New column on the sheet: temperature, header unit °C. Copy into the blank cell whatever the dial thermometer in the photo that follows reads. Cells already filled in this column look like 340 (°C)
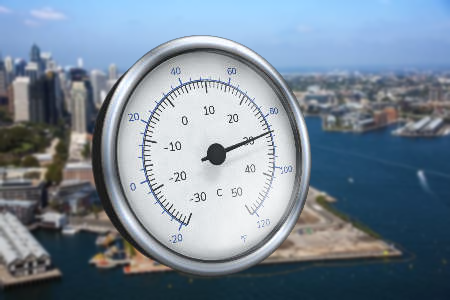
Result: 30 (°C)
